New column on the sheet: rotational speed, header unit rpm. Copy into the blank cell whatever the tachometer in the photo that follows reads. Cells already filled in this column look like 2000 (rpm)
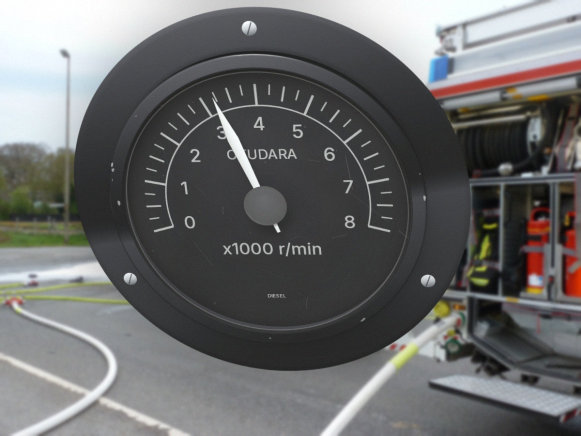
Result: 3250 (rpm)
